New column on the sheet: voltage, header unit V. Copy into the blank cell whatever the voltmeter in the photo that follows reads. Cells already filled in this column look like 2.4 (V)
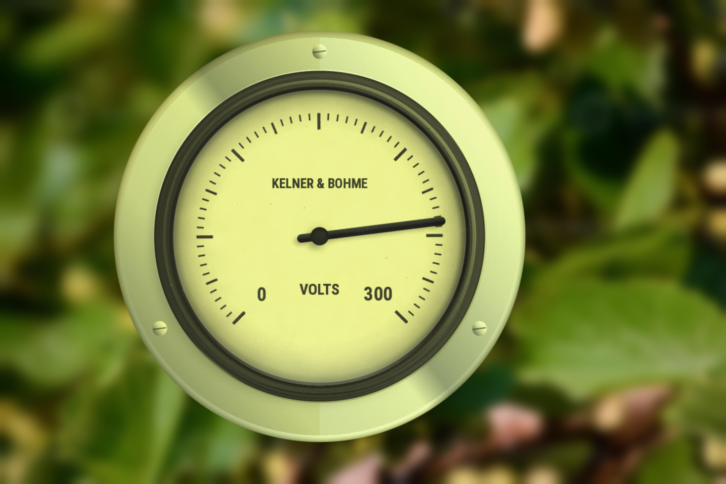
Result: 242.5 (V)
